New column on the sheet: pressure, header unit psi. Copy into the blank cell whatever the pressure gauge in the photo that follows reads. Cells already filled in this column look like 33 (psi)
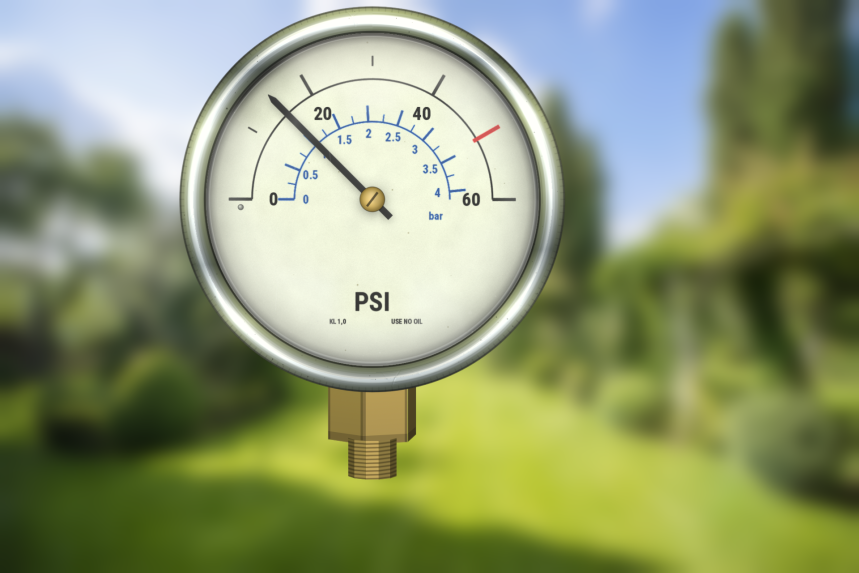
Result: 15 (psi)
